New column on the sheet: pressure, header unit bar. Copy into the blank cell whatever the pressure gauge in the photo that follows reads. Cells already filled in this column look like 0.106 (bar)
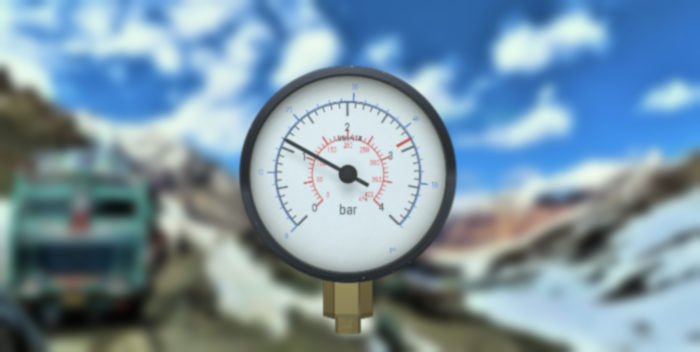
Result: 1.1 (bar)
